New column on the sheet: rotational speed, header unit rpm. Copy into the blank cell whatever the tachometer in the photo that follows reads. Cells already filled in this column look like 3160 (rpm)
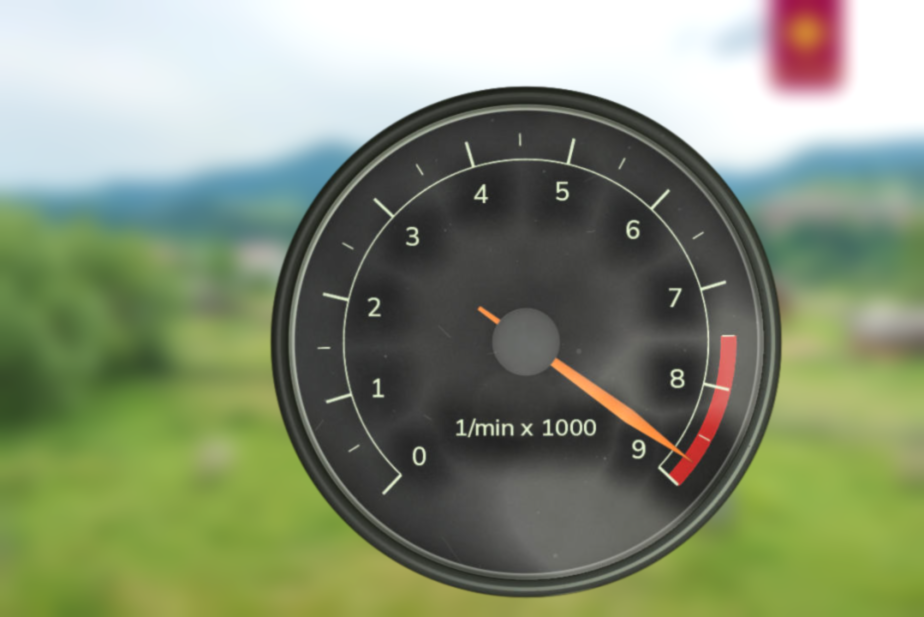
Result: 8750 (rpm)
